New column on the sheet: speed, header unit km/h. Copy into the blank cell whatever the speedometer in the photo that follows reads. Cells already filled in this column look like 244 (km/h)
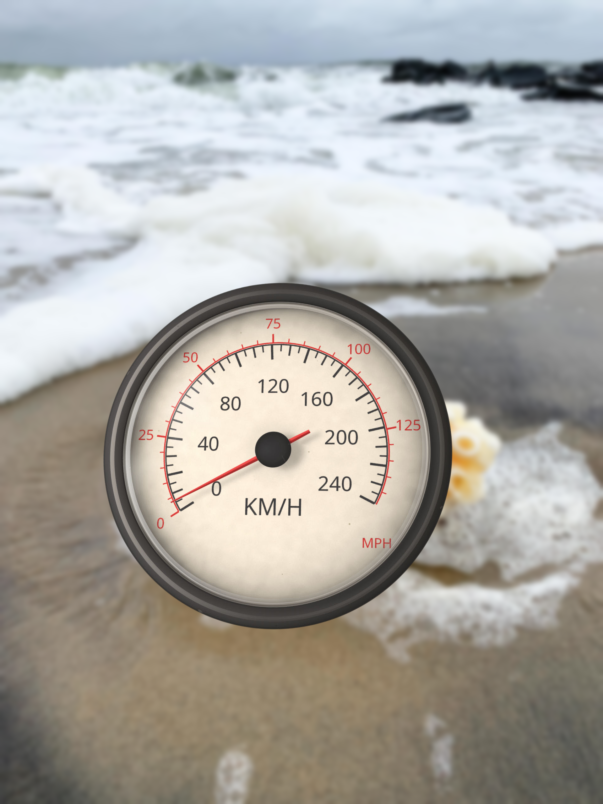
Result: 5 (km/h)
